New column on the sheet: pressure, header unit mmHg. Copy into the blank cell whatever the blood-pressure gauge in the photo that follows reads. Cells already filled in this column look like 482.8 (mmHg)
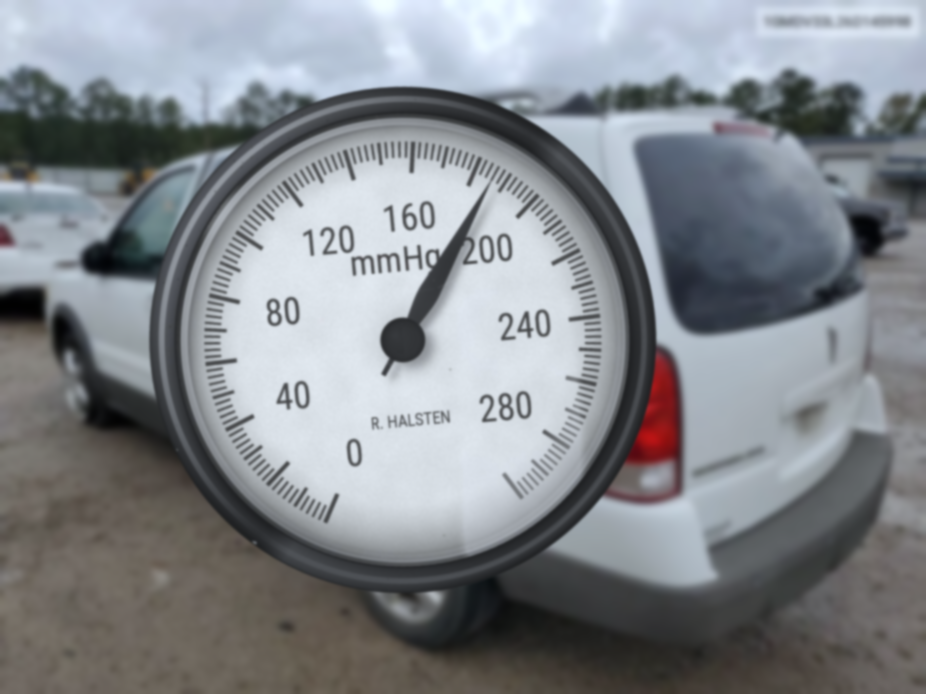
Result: 186 (mmHg)
